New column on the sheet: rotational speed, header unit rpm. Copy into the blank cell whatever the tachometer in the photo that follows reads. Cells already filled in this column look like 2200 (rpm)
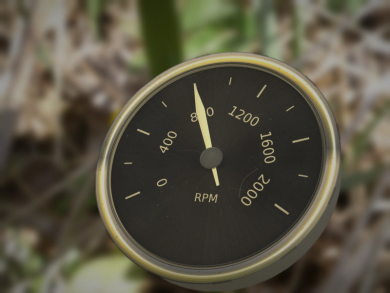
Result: 800 (rpm)
